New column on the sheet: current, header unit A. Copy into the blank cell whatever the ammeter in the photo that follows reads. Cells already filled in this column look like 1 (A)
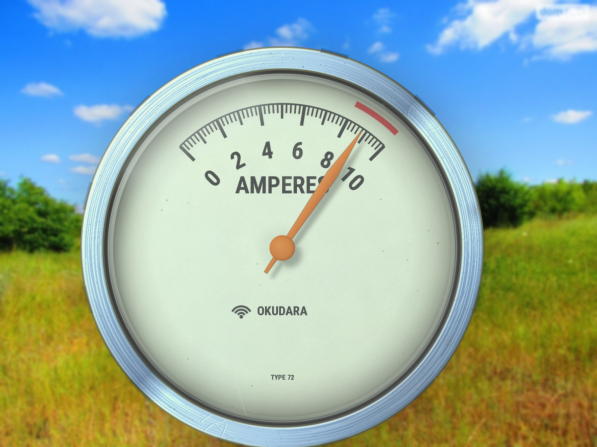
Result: 8.8 (A)
